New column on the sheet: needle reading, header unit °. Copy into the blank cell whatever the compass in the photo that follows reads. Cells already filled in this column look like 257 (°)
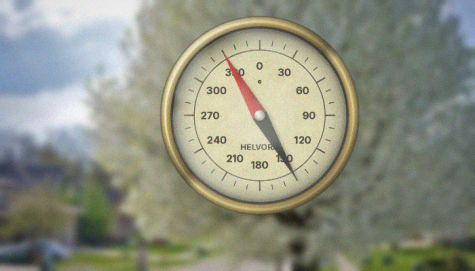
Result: 330 (°)
